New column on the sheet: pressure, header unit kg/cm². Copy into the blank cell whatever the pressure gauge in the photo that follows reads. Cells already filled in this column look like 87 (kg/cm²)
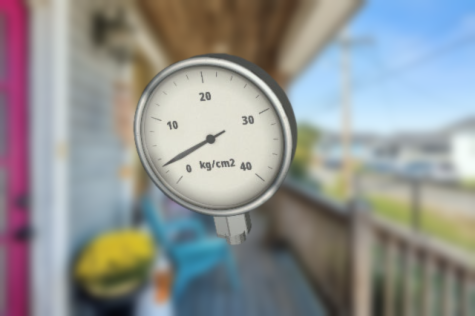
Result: 3 (kg/cm²)
